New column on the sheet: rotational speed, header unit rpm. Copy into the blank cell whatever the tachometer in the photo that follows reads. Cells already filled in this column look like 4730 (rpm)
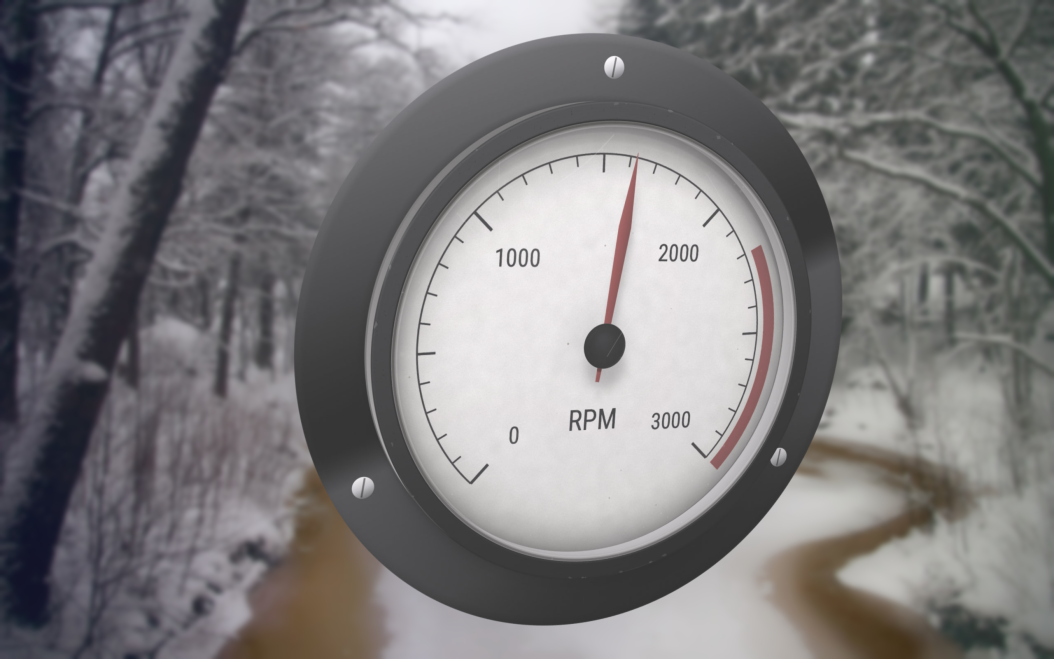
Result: 1600 (rpm)
